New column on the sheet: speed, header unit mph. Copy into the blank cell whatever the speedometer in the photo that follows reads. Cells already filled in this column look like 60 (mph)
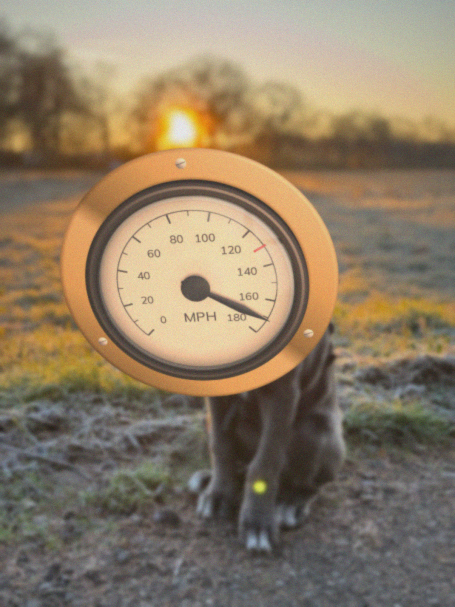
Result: 170 (mph)
